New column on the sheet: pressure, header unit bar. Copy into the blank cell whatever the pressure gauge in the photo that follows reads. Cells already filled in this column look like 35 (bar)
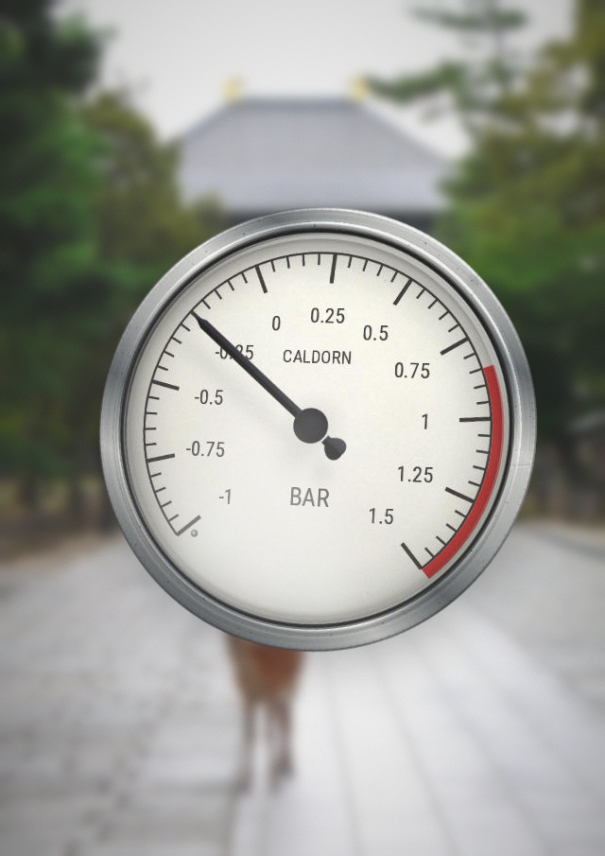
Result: -0.25 (bar)
